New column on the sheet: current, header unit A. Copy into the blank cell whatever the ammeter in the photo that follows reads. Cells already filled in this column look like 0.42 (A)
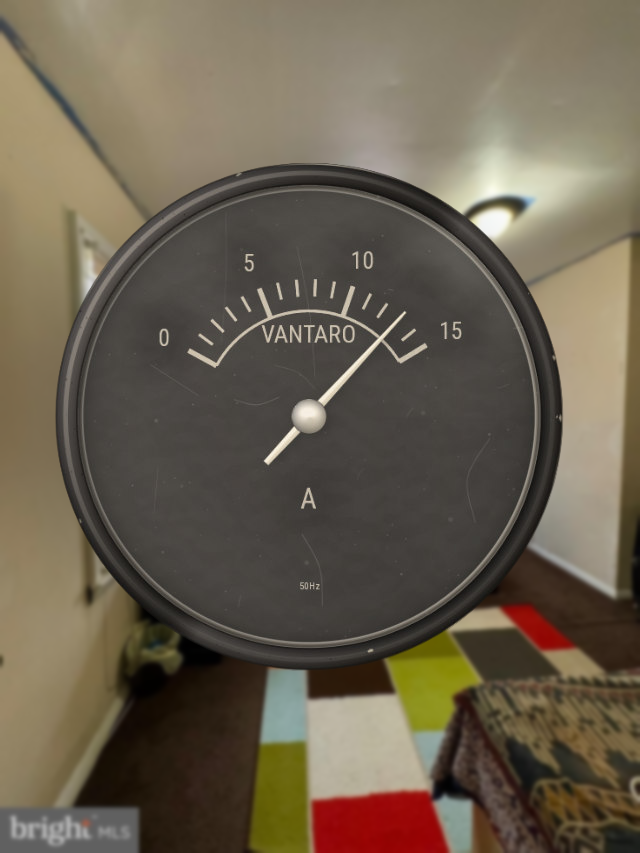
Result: 13 (A)
